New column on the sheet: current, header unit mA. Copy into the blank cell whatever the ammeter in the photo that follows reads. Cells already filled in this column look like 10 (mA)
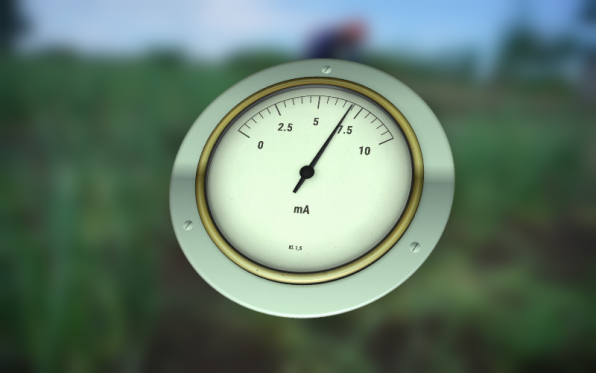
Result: 7 (mA)
